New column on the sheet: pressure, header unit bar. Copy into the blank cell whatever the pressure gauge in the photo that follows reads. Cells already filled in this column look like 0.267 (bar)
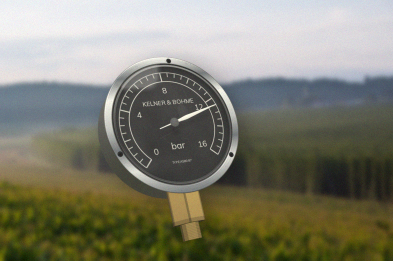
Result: 12.5 (bar)
